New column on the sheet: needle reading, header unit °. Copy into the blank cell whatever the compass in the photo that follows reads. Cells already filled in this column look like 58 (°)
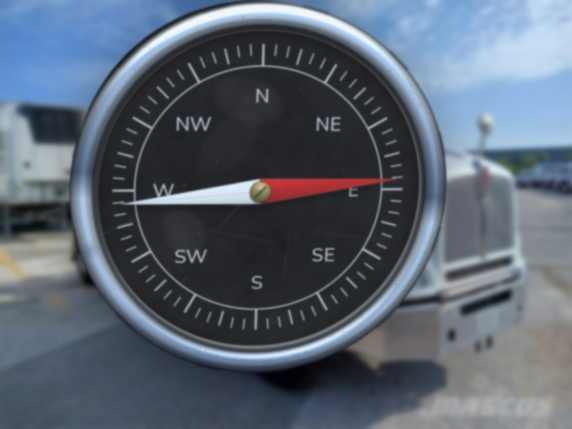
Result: 85 (°)
